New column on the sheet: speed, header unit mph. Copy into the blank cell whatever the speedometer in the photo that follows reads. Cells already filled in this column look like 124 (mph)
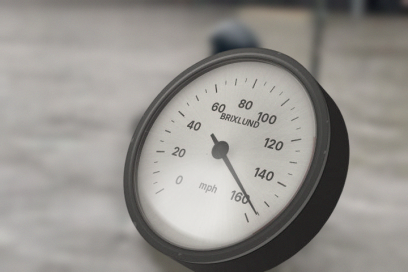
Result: 155 (mph)
